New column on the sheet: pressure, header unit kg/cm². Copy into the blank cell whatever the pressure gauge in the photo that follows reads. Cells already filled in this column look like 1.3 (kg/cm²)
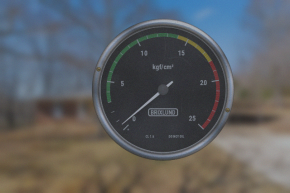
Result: 0.5 (kg/cm²)
